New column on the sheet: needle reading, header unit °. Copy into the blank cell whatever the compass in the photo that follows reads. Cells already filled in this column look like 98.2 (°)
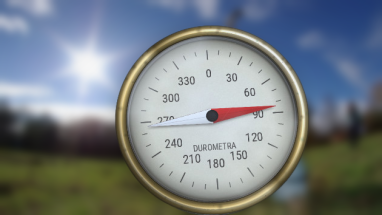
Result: 85 (°)
